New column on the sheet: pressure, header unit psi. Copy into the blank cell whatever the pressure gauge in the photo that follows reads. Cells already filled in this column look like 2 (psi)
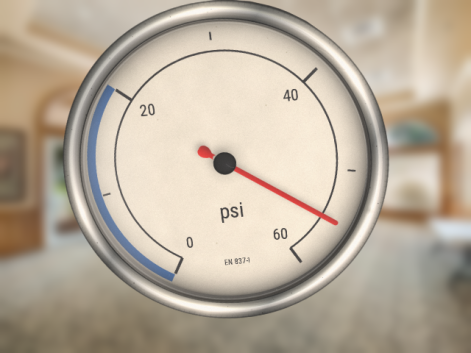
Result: 55 (psi)
